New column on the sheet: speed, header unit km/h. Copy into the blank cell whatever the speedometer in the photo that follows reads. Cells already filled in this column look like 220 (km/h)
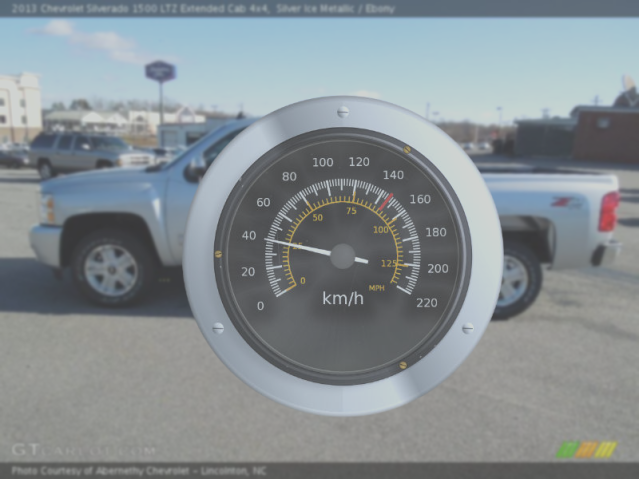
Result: 40 (km/h)
